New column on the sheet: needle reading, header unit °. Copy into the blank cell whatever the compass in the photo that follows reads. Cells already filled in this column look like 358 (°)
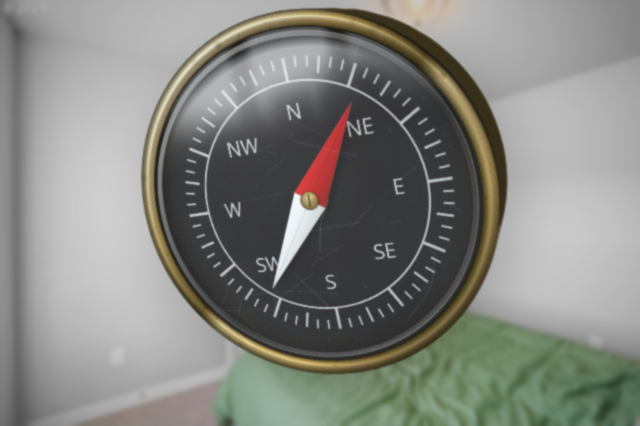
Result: 35 (°)
